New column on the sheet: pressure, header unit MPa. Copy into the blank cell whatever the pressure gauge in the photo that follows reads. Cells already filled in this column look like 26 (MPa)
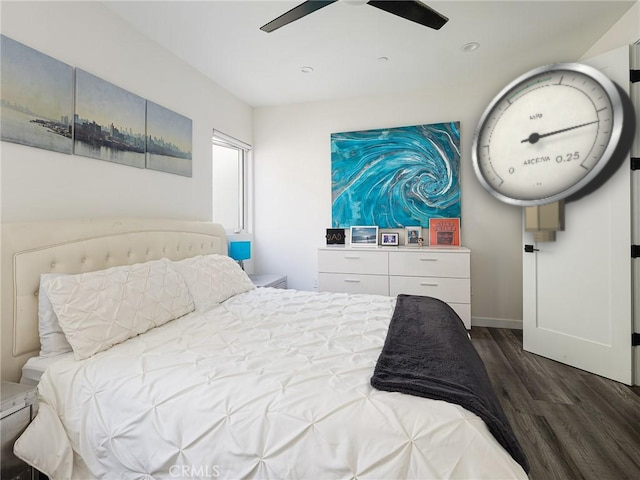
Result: 0.21 (MPa)
